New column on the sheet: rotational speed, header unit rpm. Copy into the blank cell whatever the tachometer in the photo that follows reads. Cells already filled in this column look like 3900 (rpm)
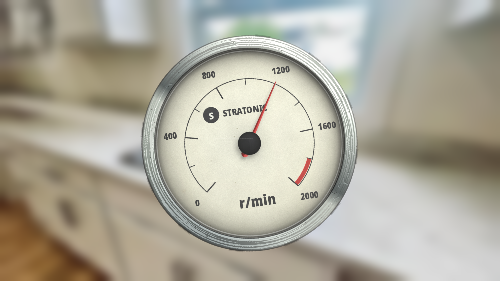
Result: 1200 (rpm)
